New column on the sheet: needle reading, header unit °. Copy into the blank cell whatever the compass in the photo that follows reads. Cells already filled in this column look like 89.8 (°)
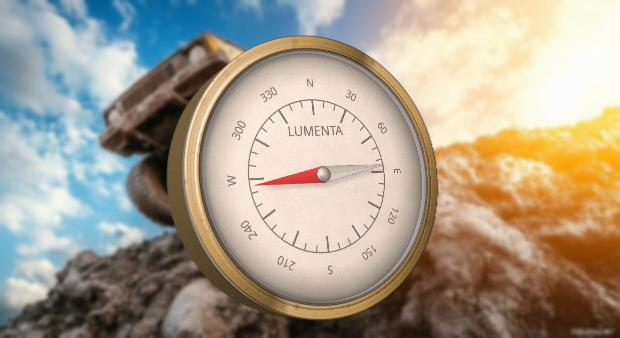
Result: 265 (°)
